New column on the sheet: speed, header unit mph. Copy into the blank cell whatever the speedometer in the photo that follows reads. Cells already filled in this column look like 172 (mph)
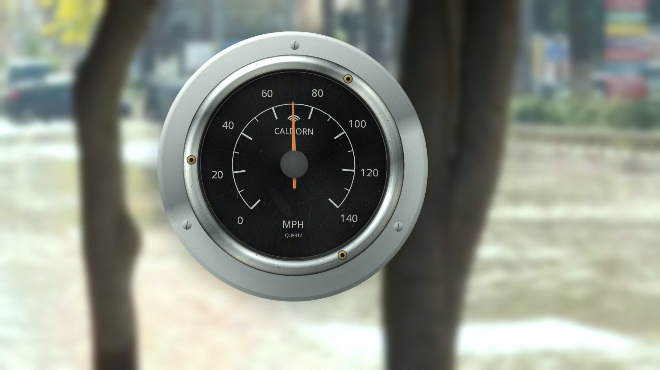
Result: 70 (mph)
